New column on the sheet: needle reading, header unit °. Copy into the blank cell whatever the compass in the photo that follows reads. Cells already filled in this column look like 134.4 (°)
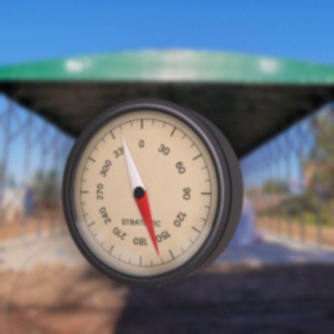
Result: 160 (°)
